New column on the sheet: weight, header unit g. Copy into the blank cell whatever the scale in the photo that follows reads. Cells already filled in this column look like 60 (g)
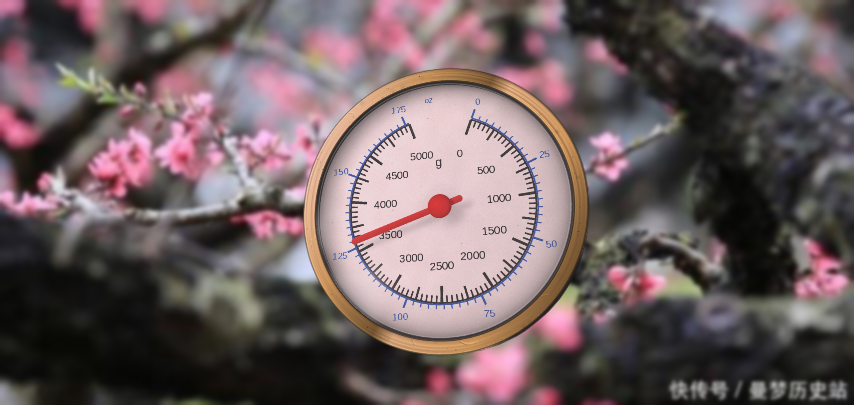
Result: 3600 (g)
